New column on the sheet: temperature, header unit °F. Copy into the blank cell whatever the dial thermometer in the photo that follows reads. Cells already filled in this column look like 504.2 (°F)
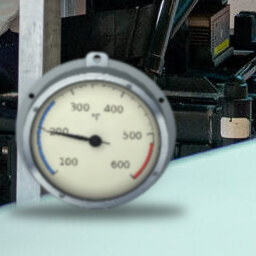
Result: 200 (°F)
